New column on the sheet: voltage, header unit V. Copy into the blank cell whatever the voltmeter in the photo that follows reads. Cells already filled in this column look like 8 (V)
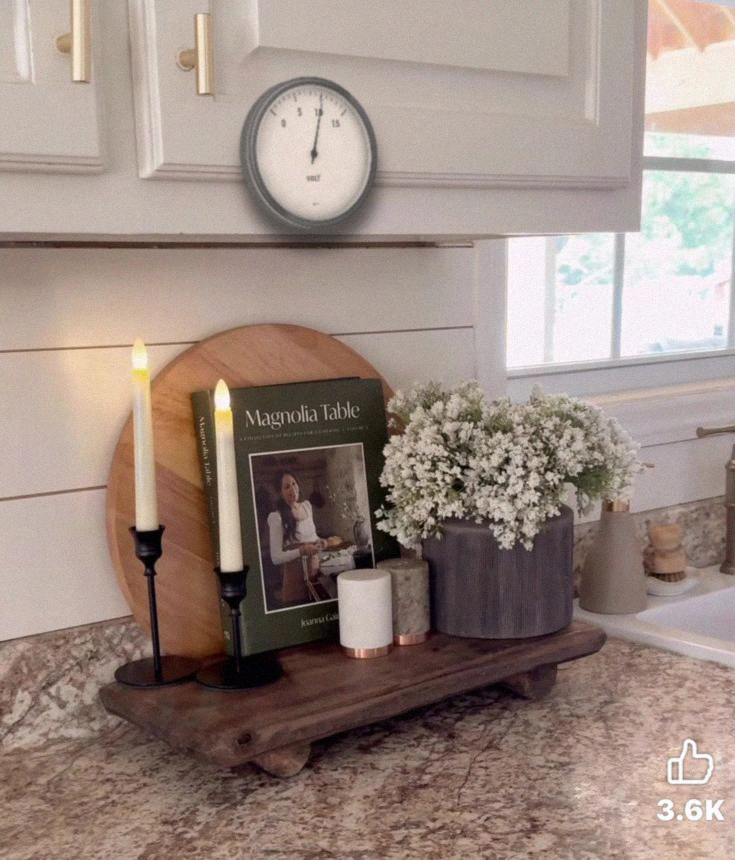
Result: 10 (V)
